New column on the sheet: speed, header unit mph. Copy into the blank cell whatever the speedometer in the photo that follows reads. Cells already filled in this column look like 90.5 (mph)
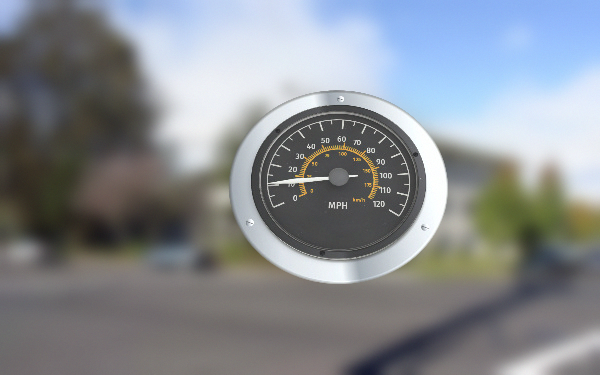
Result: 10 (mph)
